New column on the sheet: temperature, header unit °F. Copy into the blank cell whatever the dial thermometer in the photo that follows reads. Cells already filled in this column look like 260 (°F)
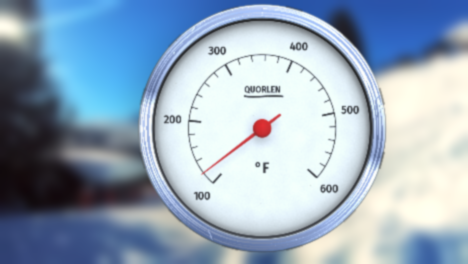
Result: 120 (°F)
